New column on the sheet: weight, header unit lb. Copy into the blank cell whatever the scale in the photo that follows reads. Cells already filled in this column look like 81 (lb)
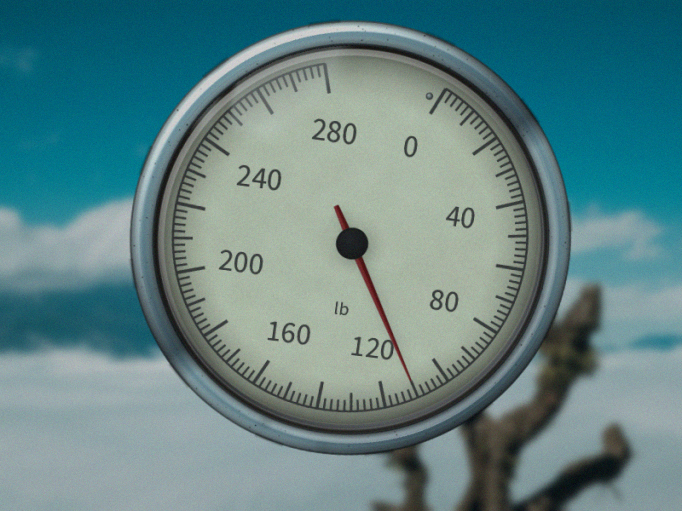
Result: 110 (lb)
